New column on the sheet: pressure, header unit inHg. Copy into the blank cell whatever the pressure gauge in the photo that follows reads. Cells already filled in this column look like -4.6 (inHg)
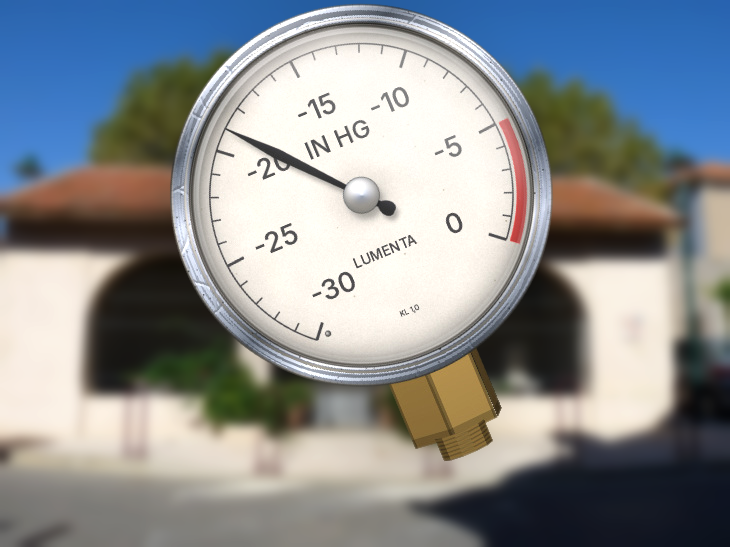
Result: -19 (inHg)
